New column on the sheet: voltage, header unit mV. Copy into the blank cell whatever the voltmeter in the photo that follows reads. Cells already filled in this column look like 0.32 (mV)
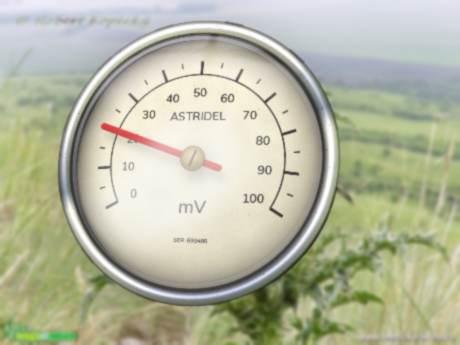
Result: 20 (mV)
